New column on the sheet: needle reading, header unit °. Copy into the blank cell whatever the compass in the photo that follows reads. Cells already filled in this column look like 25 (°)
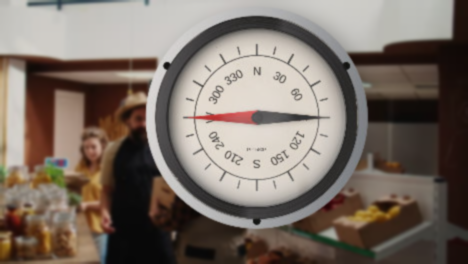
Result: 270 (°)
